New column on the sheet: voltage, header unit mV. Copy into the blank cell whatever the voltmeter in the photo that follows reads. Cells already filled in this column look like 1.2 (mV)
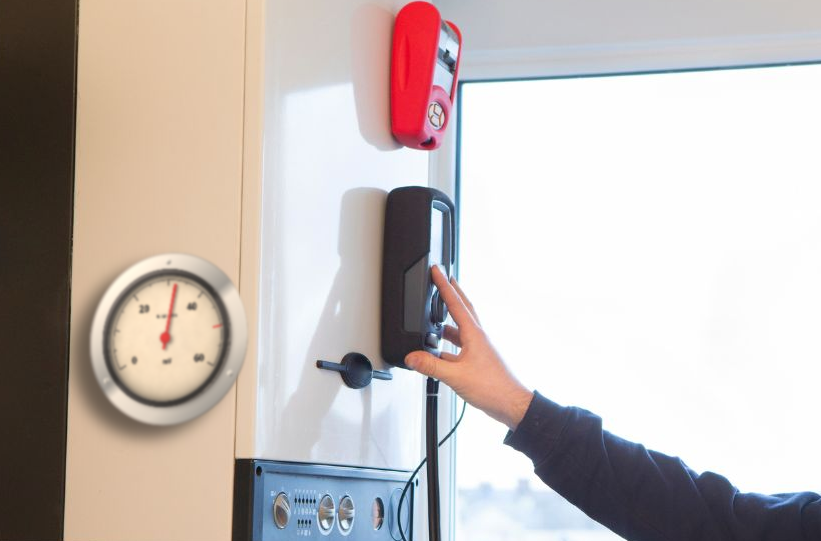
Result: 32.5 (mV)
